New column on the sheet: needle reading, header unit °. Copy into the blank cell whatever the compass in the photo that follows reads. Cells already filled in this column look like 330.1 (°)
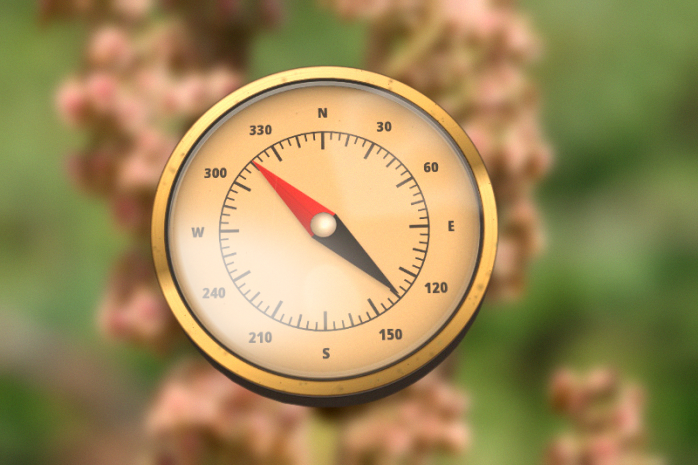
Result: 315 (°)
